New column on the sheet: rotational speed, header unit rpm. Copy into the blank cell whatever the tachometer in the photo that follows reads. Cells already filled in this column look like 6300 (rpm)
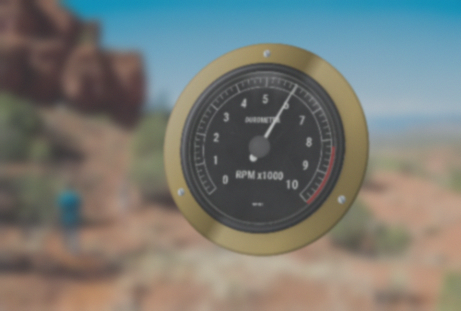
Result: 6000 (rpm)
